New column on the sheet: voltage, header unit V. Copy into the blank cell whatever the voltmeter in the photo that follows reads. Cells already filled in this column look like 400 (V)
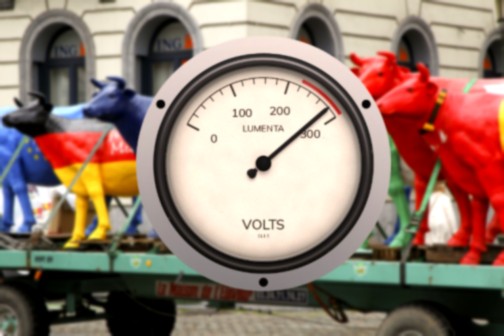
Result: 280 (V)
